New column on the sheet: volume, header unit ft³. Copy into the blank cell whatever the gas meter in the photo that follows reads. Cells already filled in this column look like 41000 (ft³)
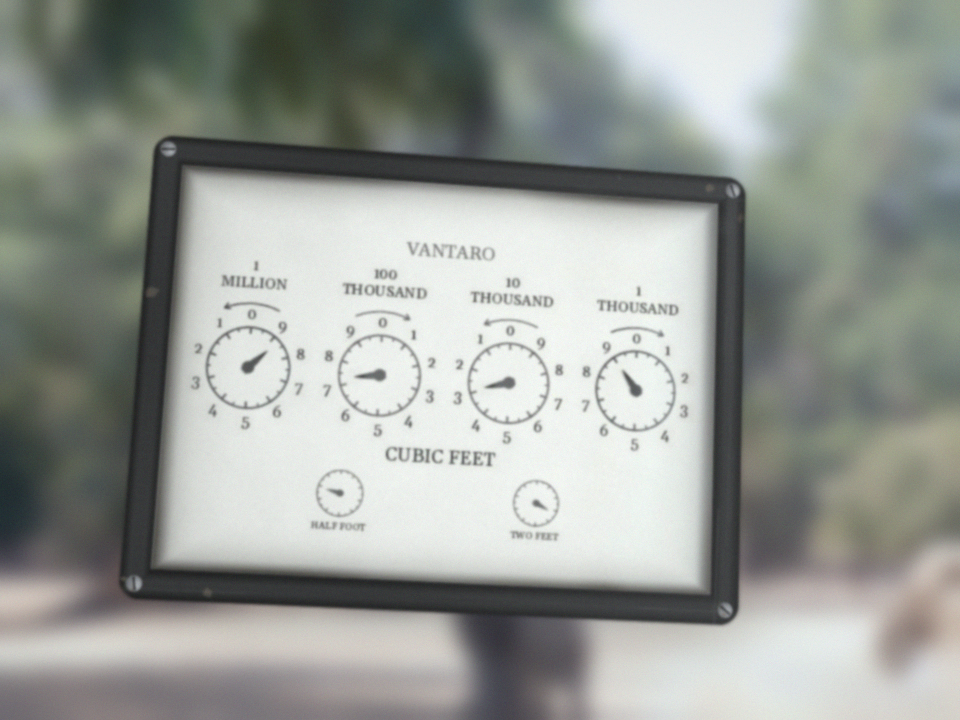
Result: 872900 (ft³)
